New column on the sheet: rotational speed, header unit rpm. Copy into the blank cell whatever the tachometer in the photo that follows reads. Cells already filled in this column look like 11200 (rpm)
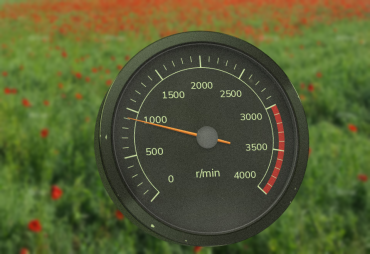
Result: 900 (rpm)
